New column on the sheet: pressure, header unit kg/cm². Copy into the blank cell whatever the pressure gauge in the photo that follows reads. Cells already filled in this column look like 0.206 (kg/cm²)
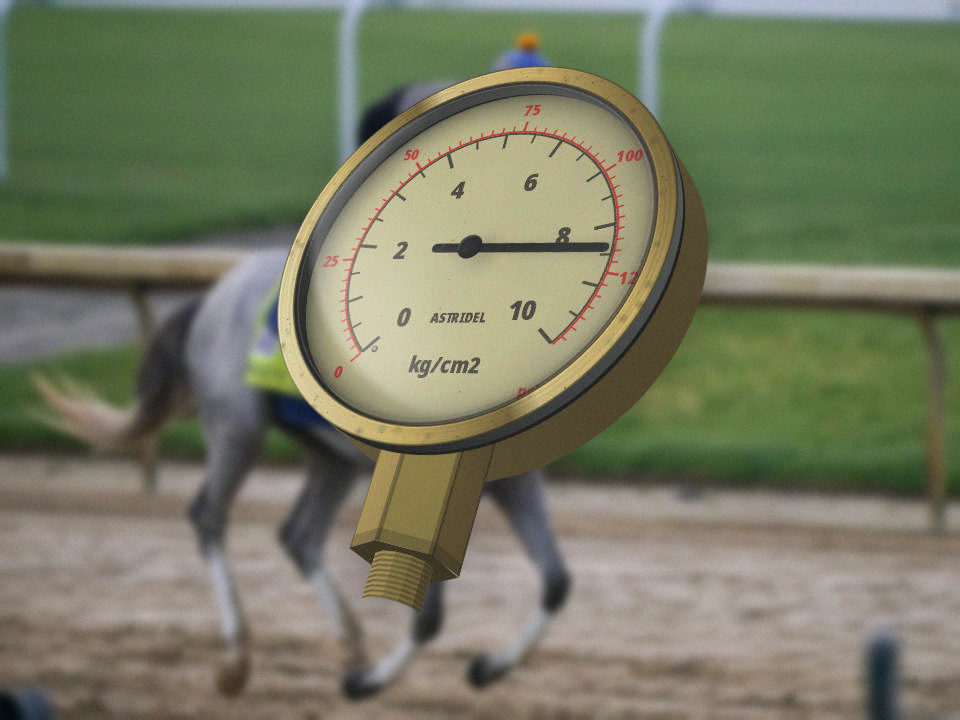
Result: 8.5 (kg/cm²)
